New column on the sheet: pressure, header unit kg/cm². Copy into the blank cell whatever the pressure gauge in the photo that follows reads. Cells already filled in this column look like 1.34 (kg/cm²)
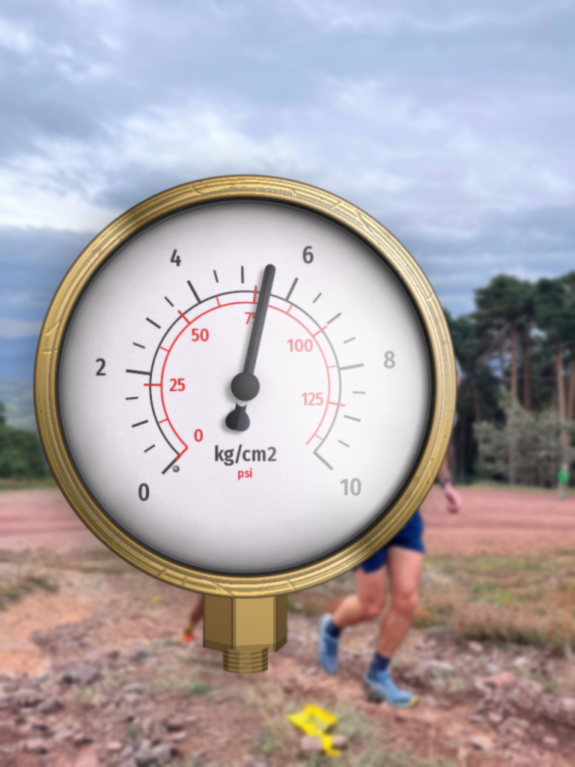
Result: 5.5 (kg/cm²)
